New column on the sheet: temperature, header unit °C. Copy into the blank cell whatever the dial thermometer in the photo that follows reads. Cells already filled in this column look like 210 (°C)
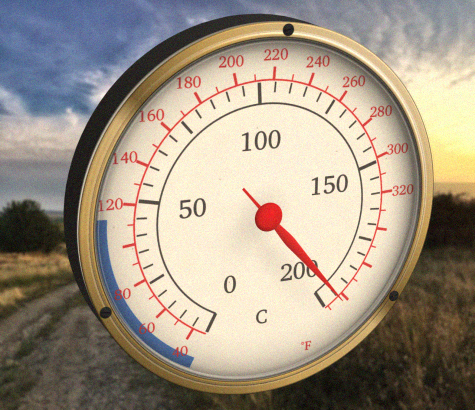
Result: 195 (°C)
